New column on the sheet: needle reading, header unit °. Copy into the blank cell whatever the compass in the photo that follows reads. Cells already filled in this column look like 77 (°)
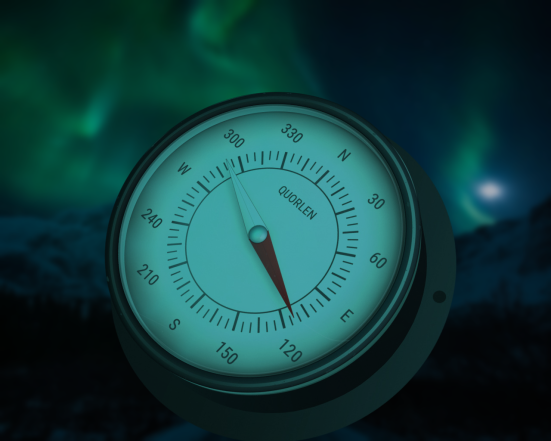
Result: 112.5 (°)
